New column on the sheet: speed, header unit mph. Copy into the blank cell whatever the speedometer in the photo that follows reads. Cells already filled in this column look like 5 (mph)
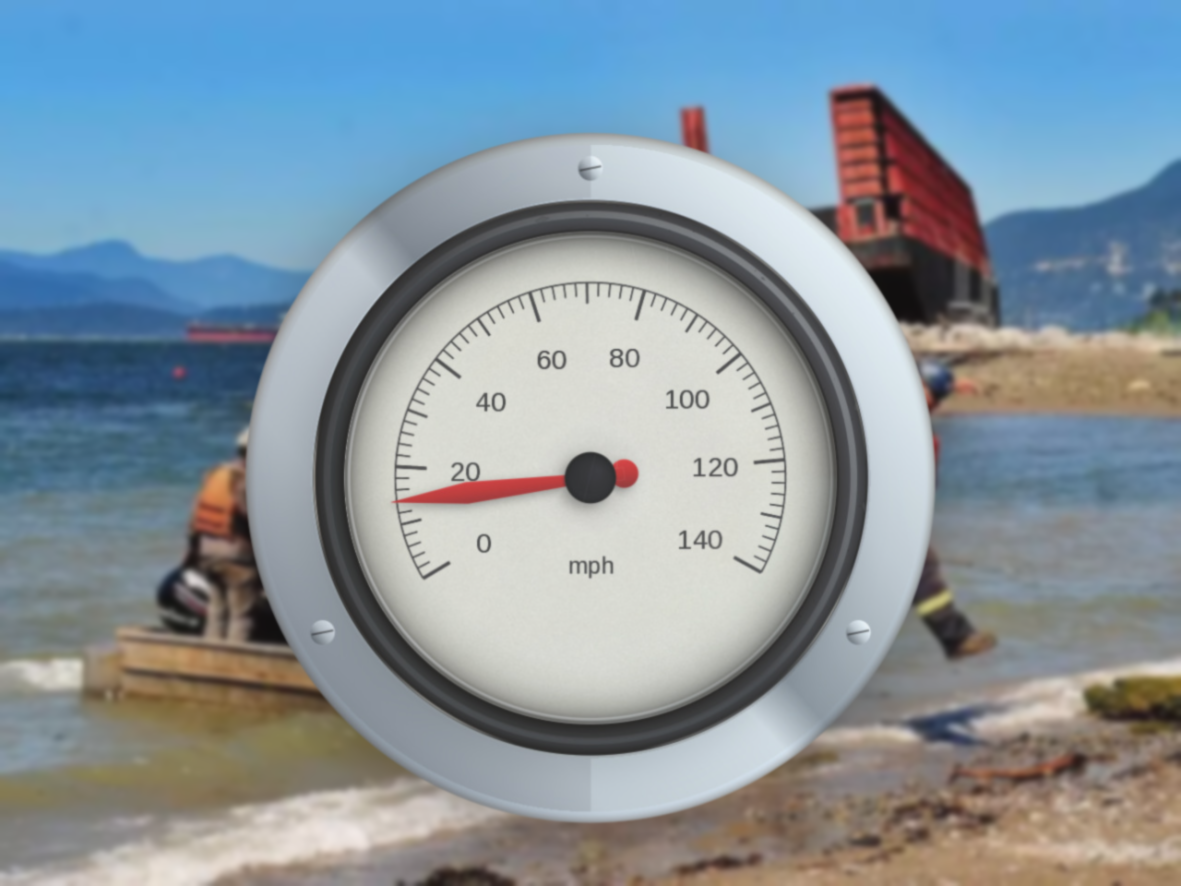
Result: 14 (mph)
